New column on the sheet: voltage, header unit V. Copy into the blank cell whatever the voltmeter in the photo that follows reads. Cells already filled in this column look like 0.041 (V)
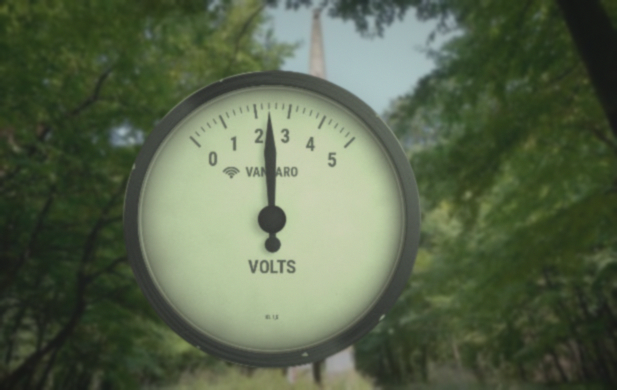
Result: 2.4 (V)
